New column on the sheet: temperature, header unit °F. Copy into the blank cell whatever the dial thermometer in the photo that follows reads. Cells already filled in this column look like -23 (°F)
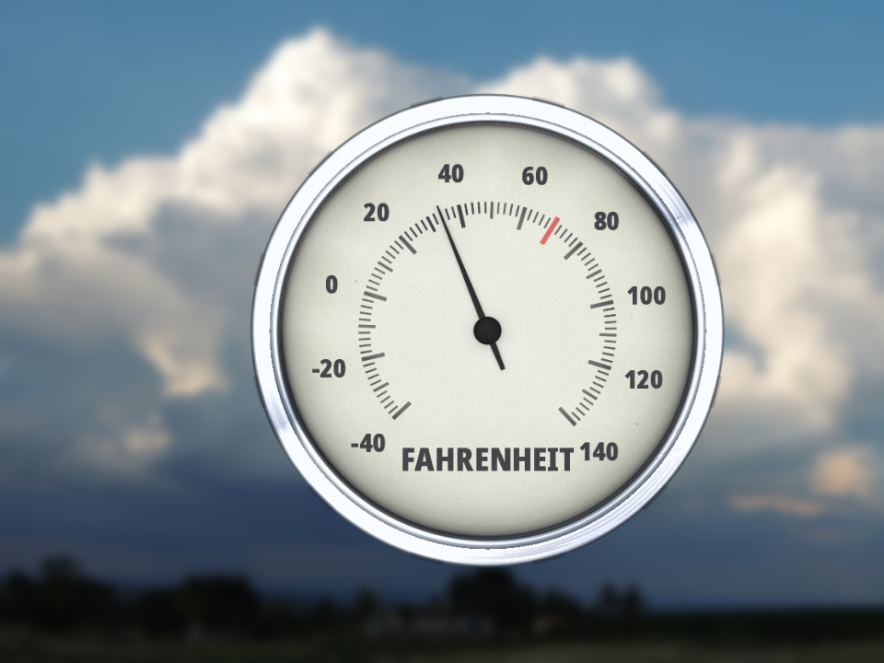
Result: 34 (°F)
